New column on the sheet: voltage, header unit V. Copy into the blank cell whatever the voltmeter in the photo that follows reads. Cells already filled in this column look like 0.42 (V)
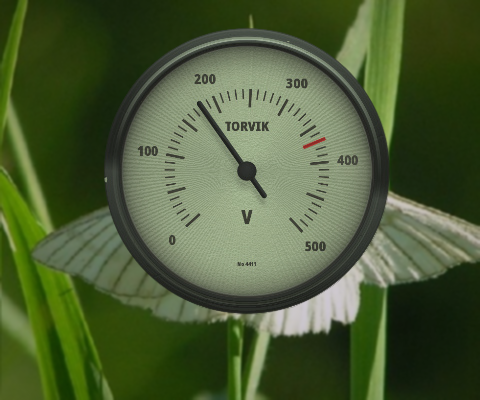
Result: 180 (V)
